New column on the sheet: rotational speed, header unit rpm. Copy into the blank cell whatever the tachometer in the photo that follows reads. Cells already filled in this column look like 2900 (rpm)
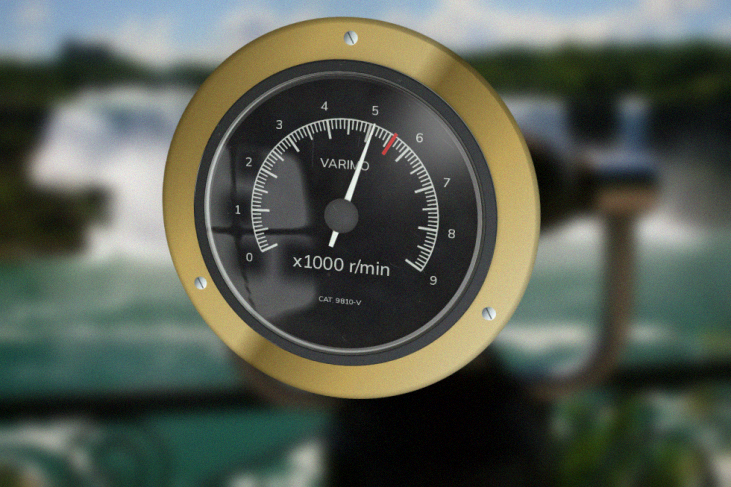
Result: 5100 (rpm)
